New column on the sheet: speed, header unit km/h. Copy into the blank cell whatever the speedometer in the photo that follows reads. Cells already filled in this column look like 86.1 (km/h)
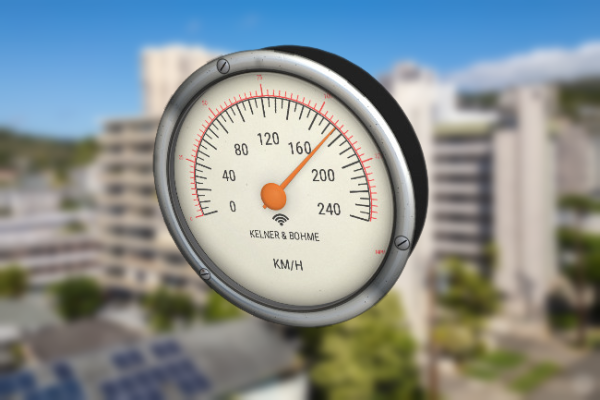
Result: 175 (km/h)
